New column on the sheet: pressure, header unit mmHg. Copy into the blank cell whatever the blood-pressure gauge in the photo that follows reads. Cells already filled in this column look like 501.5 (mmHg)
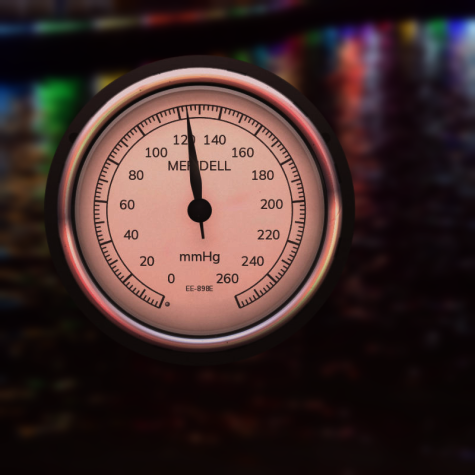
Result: 124 (mmHg)
